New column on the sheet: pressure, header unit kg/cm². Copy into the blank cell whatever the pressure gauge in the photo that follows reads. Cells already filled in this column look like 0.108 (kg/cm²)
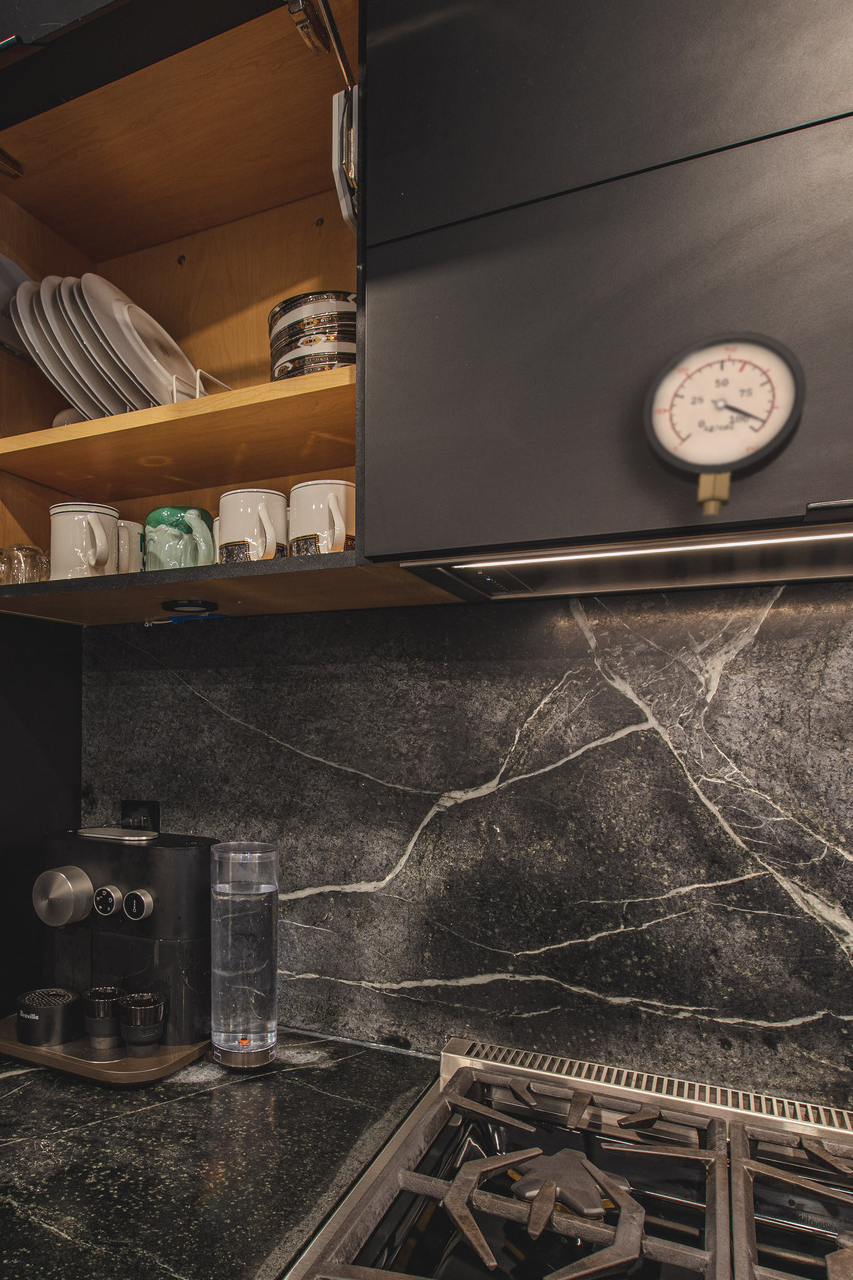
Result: 95 (kg/cm²)
